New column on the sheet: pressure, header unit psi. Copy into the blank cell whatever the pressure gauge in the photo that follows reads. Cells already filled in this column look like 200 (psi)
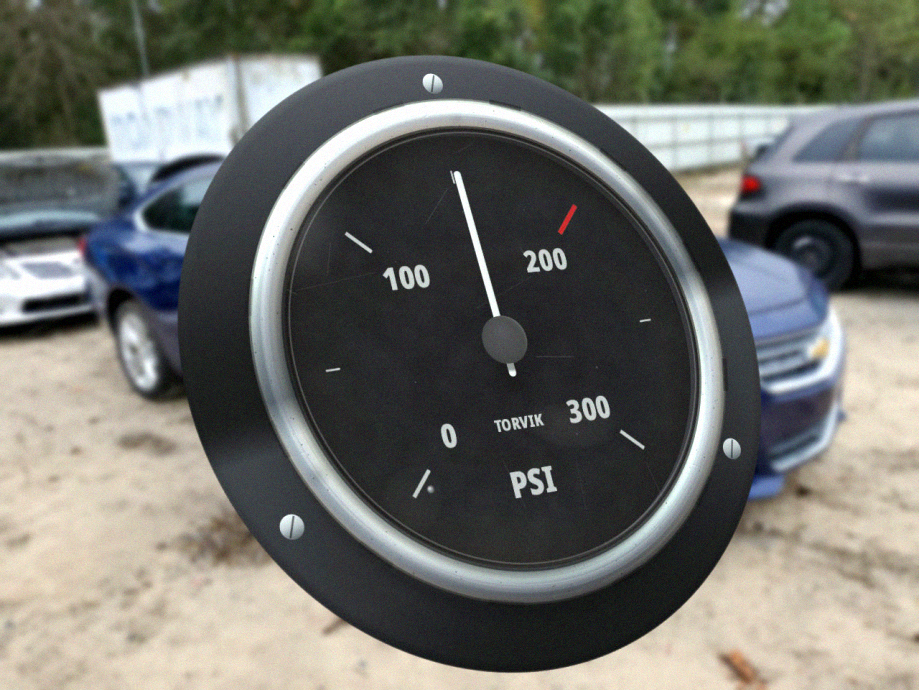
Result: 150 (psi)
